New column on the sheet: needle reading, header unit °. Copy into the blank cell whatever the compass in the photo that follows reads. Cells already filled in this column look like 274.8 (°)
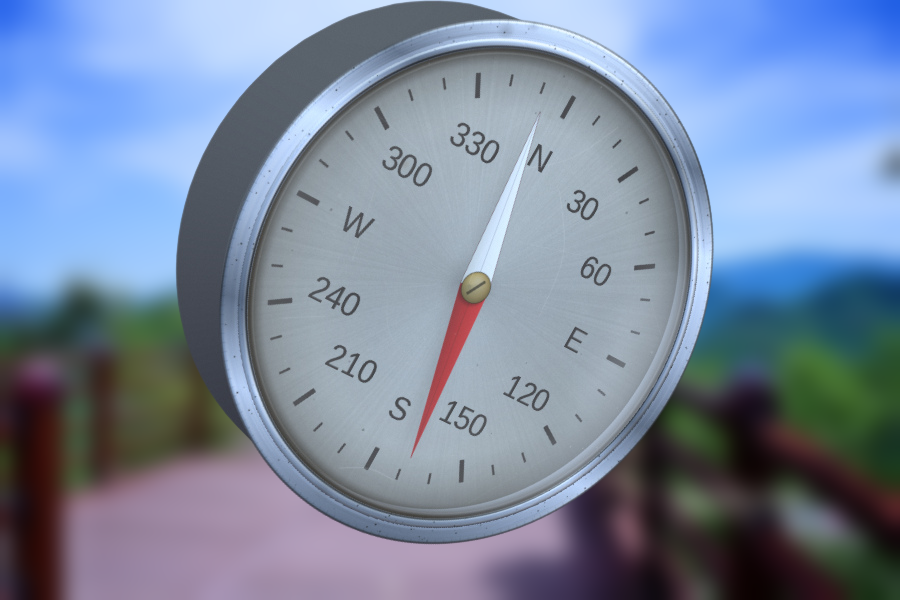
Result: 170 (°)
